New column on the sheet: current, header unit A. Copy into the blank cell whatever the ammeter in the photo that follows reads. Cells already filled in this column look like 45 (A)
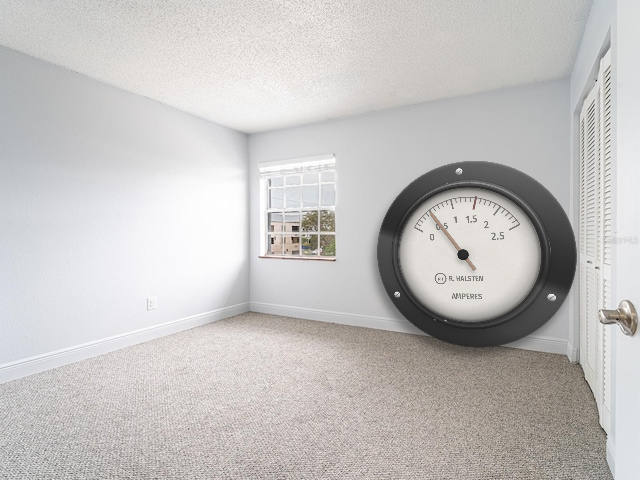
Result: 0.5 (A)
